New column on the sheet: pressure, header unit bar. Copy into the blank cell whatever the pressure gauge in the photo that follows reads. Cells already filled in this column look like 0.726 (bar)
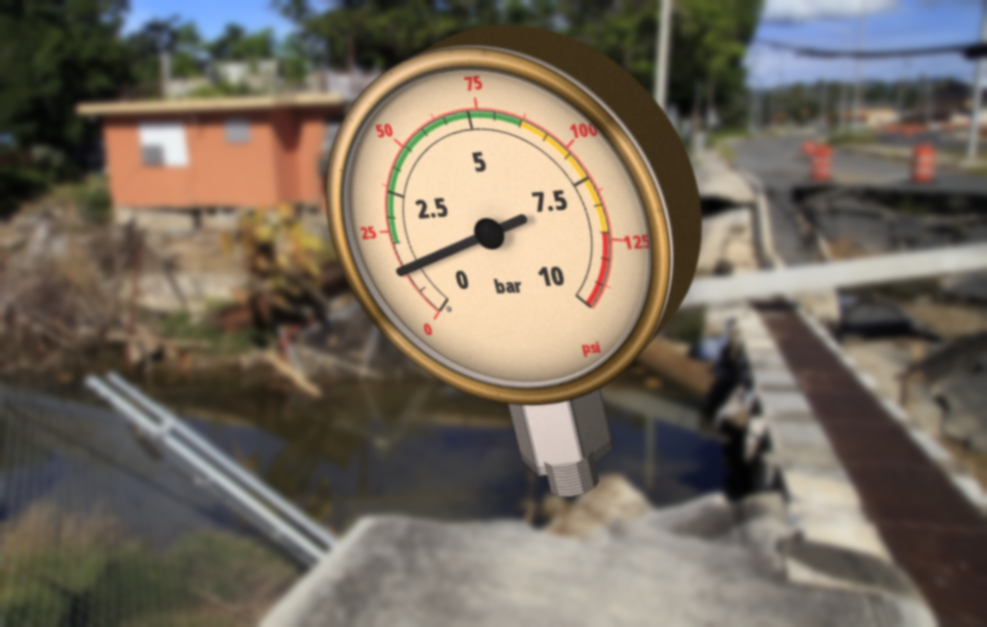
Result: 1 (bar)
